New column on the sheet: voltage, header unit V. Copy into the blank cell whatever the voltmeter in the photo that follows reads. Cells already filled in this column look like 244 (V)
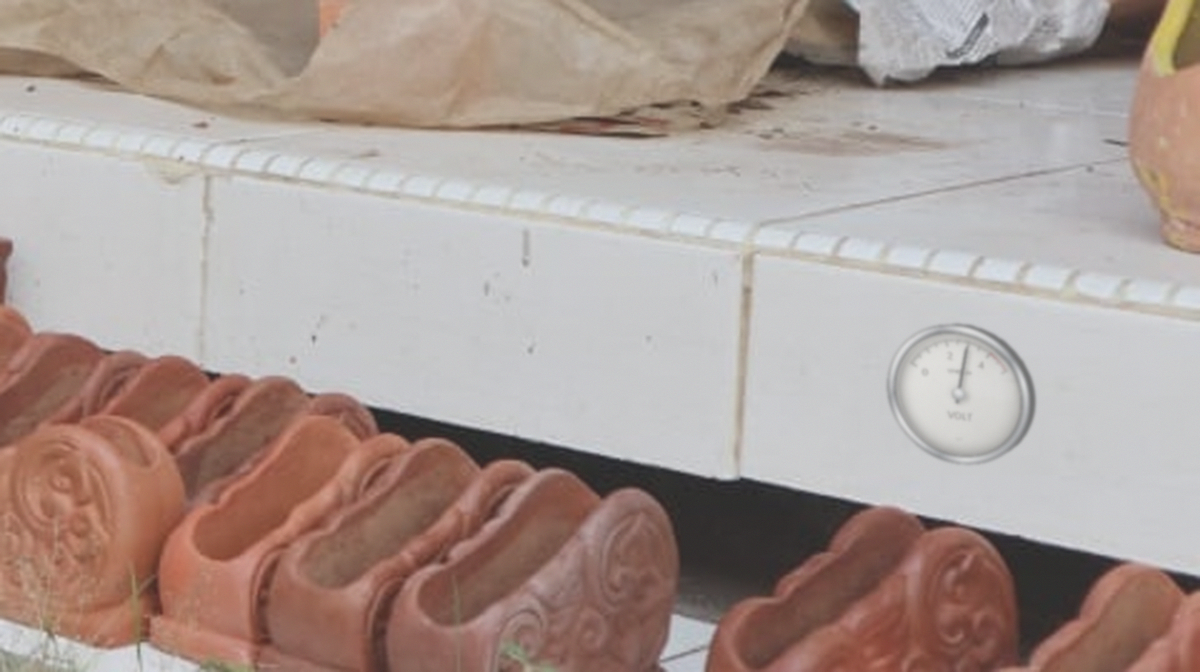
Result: 3 (V)
